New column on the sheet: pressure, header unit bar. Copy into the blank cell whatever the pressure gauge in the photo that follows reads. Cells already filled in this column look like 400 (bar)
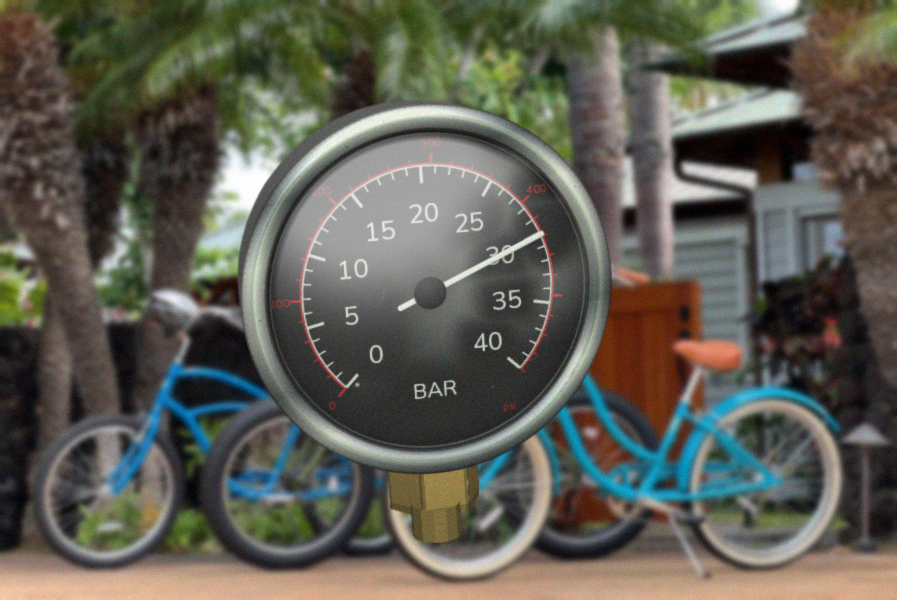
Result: 30 (bar)
